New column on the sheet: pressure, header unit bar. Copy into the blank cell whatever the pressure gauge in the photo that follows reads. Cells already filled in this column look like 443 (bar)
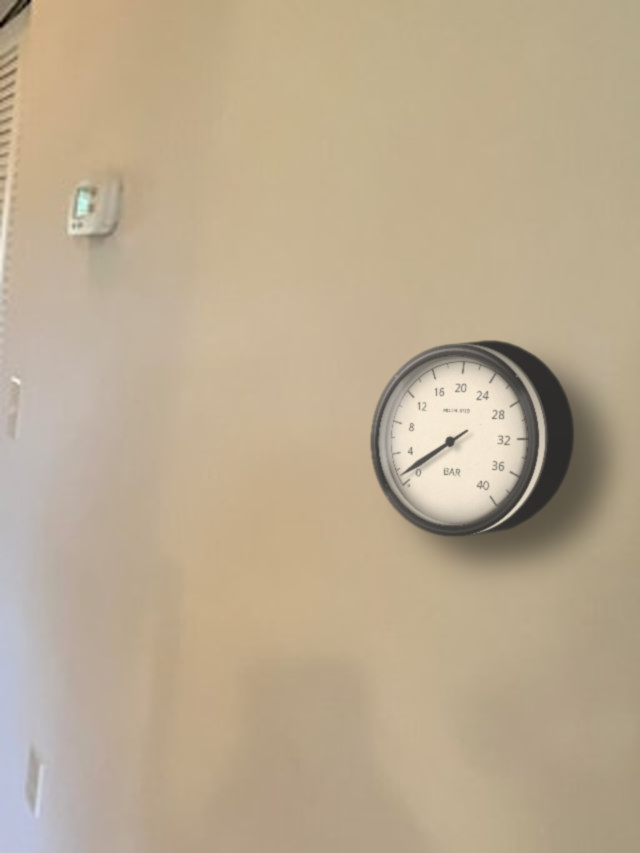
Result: 1 (bar)
